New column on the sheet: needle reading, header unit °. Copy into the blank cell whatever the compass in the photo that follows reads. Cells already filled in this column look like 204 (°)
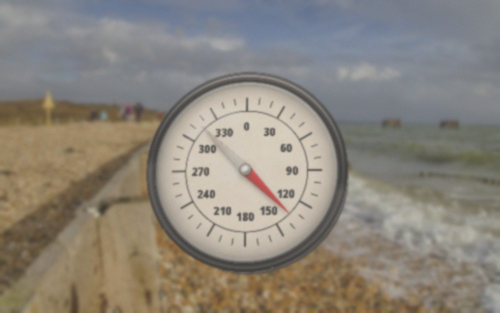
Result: 135 (°)
